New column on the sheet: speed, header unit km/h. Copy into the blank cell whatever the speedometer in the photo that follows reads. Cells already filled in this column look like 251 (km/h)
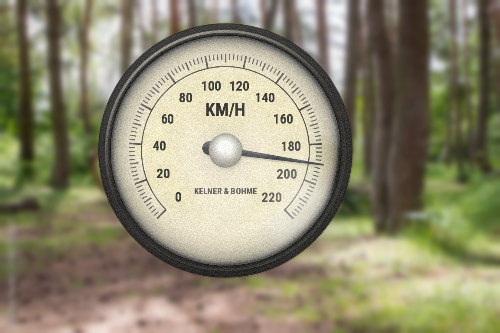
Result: 190 (km/h)
